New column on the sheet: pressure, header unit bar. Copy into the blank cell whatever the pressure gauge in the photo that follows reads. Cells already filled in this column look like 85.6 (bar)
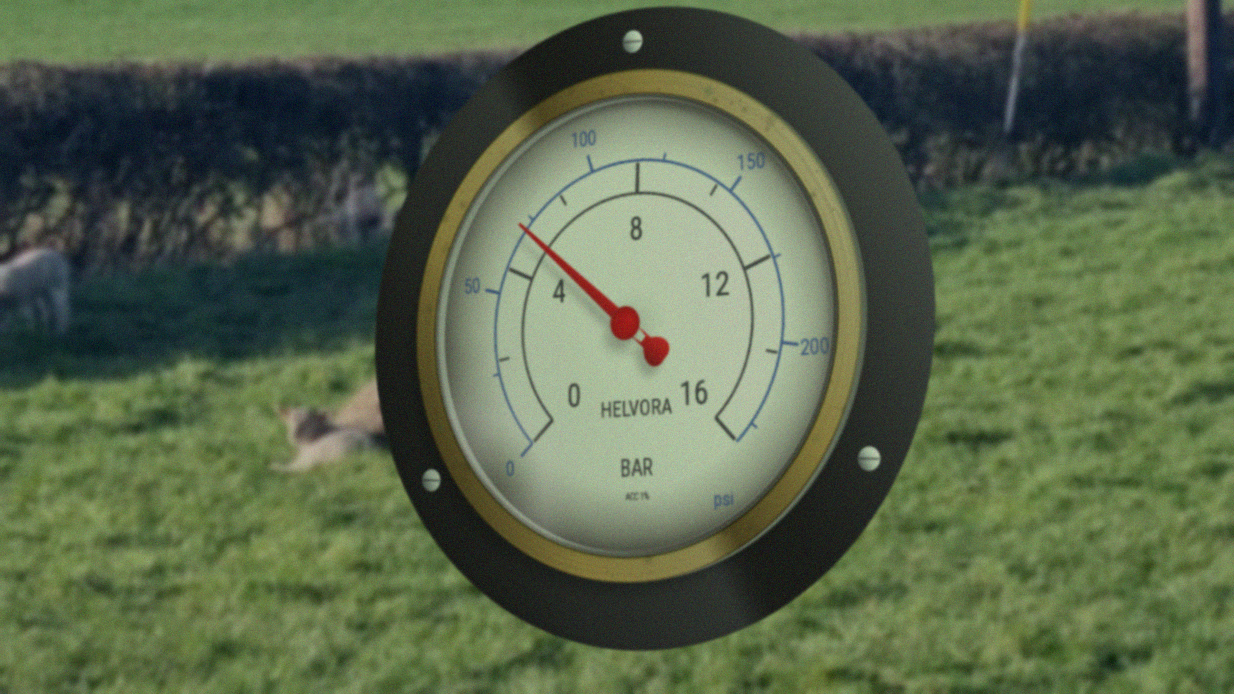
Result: 5 (bar)
